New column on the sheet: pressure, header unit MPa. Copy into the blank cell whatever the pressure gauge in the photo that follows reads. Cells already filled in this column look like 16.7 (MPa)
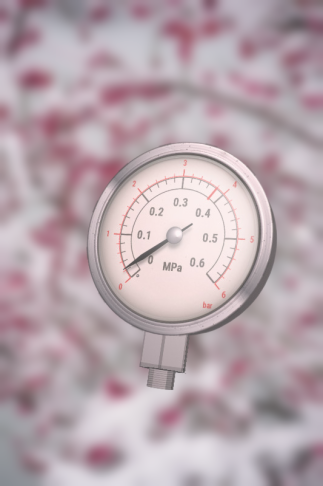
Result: 0.02 (MPa)
